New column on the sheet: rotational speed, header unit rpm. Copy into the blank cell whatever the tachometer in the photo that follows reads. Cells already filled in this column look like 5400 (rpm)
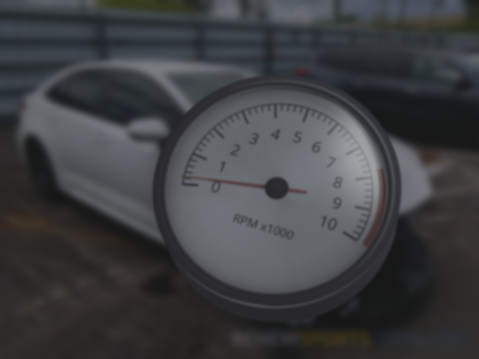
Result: 200 (rpm)
